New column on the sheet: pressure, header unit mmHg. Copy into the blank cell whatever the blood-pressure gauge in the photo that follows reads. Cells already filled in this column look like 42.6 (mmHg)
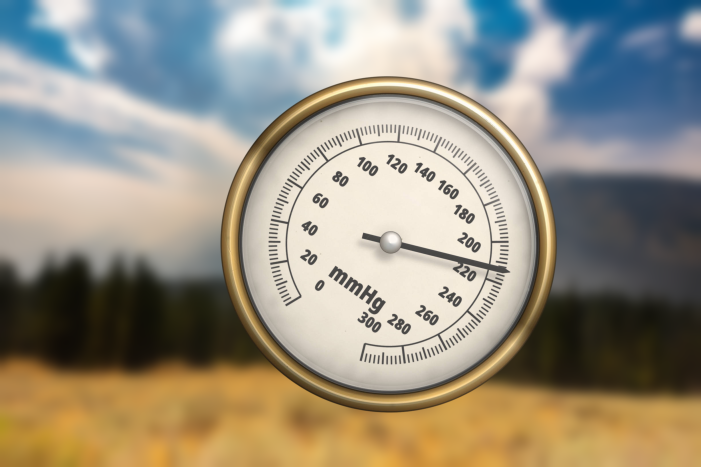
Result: 214 (mmHg)
